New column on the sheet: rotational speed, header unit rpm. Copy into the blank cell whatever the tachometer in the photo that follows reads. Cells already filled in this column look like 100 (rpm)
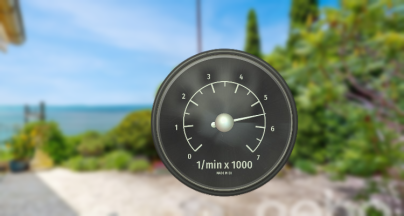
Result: 5500 (rpm)
